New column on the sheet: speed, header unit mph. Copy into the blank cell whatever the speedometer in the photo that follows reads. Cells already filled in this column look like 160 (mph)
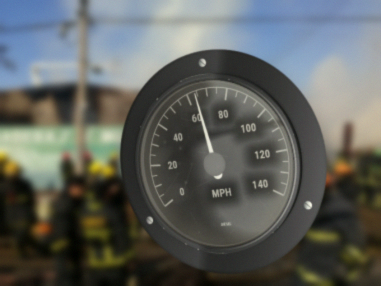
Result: 65 (mph)
